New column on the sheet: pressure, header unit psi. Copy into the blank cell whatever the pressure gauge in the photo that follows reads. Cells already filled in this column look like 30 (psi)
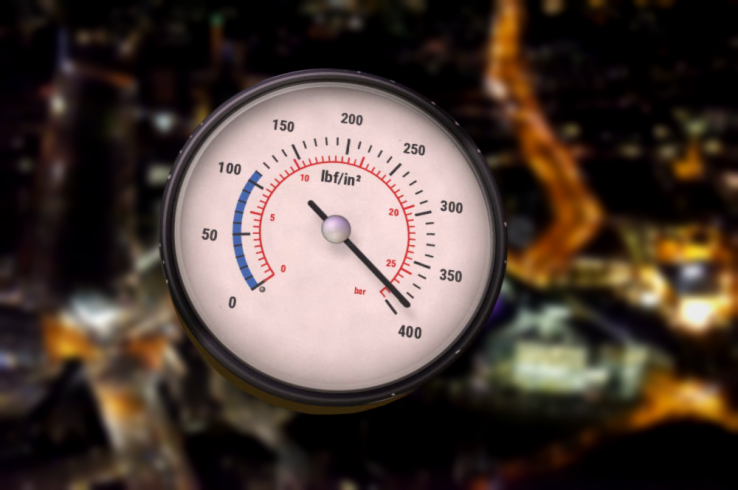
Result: 390 (psi)
